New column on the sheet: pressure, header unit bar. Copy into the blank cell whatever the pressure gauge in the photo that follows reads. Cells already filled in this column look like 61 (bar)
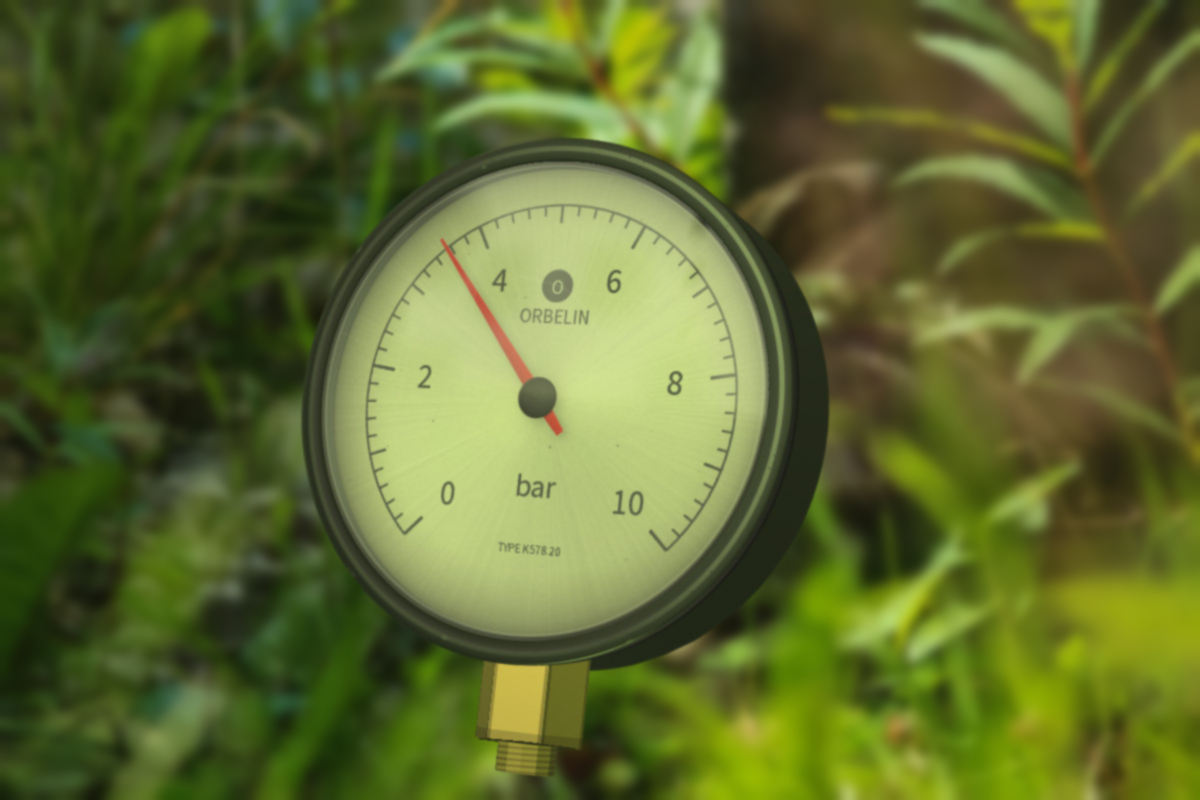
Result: 3.6 (bar)
